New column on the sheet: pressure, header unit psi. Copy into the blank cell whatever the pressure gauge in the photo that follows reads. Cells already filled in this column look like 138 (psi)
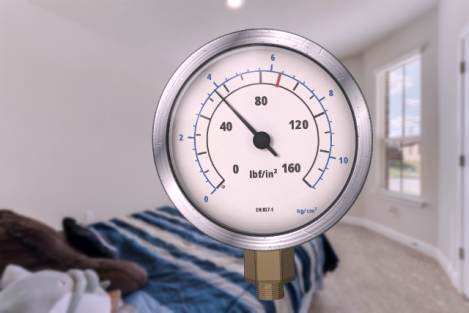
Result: 55 (psi)
